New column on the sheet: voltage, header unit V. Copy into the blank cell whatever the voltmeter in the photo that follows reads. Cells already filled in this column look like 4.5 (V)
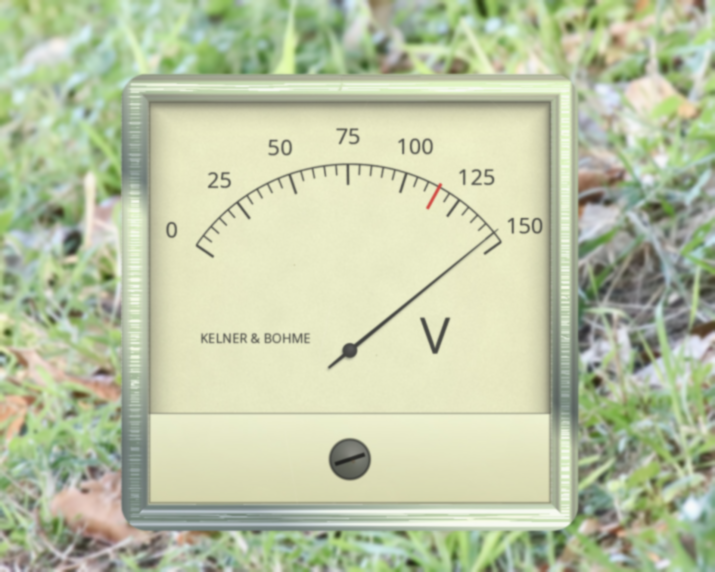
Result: 145 (V)
